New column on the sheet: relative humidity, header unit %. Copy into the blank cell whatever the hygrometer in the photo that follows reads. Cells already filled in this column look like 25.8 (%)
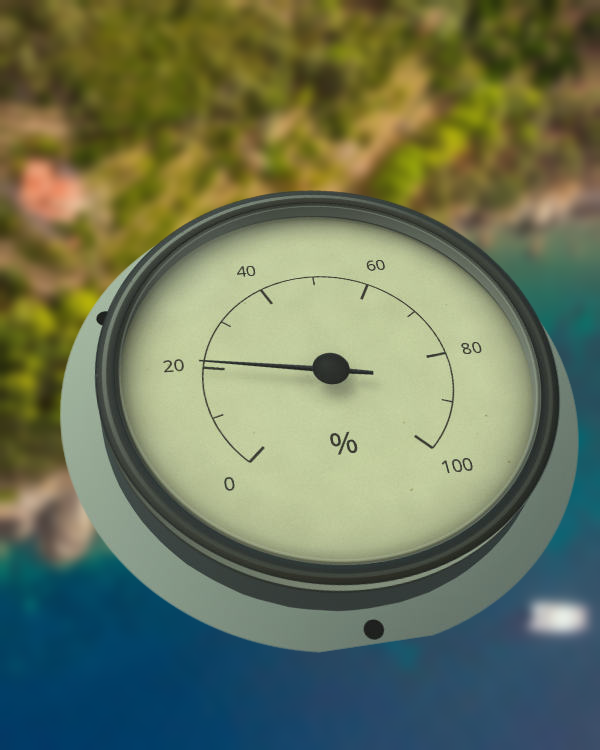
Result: 20 (%)
